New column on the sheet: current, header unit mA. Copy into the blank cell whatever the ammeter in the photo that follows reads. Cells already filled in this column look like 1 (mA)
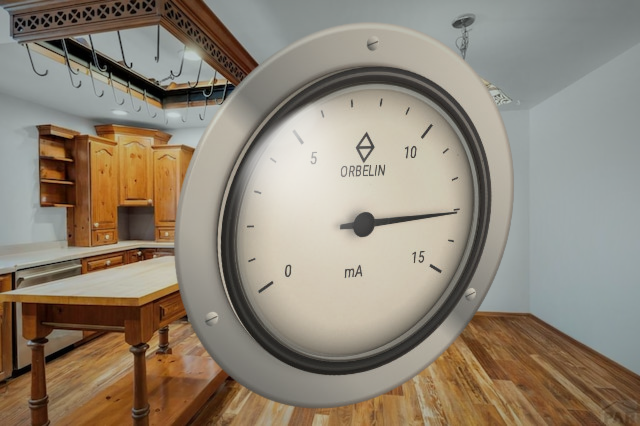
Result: 13 (mA)
